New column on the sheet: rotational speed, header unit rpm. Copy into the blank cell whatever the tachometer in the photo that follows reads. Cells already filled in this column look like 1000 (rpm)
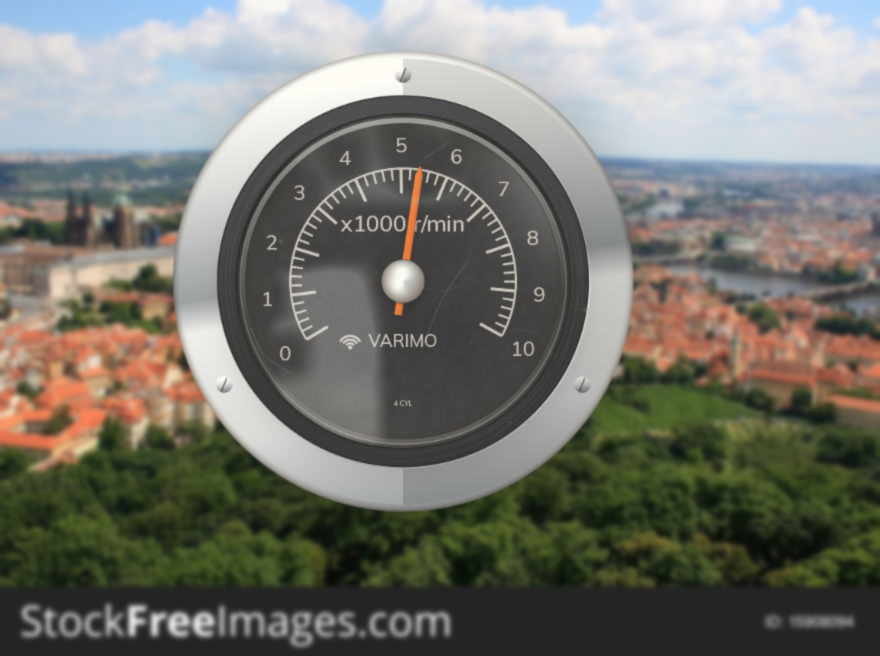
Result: 5400 (rpm)
